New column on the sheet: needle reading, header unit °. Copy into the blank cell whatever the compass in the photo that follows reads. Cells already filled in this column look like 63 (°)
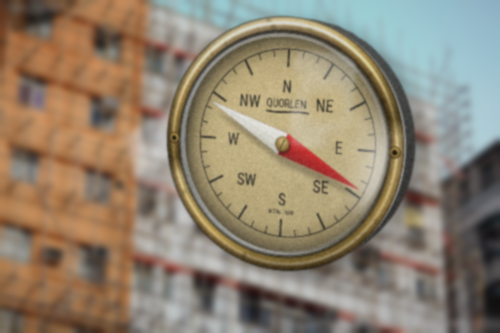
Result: 115 (°)
